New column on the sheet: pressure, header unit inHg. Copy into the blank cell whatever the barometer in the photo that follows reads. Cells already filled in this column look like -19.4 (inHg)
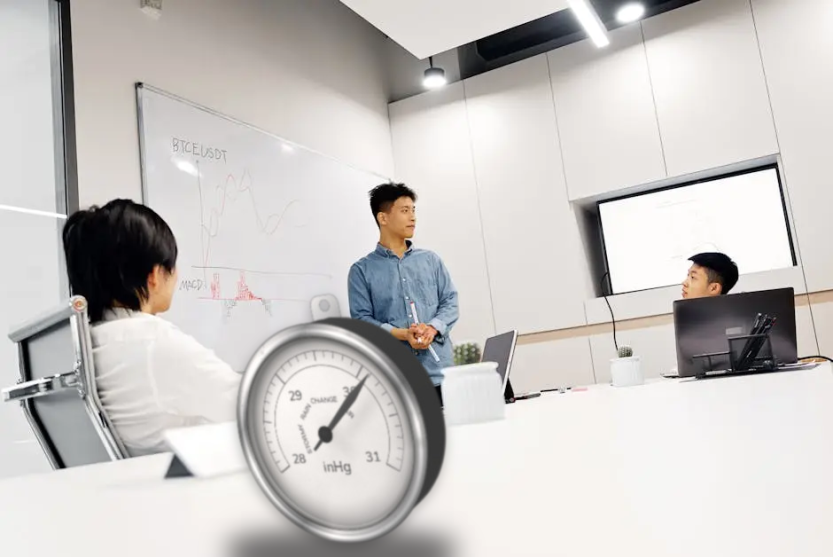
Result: 30.1 (inHg)
